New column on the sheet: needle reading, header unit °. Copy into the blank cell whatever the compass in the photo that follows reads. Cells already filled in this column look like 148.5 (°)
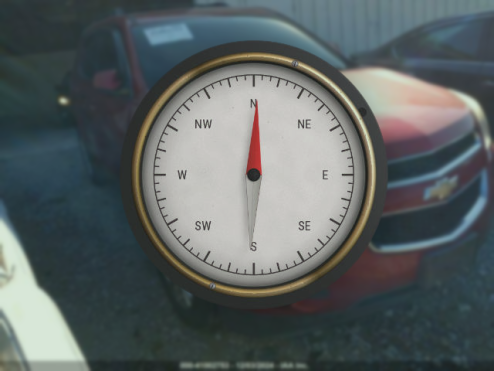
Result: 2.5 (°)
